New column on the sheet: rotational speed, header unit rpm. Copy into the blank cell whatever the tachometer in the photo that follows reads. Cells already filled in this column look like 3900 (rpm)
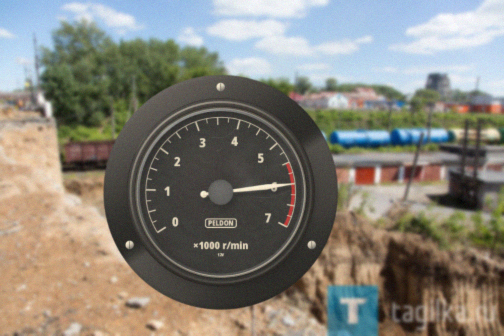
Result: 6000 (rpm)
